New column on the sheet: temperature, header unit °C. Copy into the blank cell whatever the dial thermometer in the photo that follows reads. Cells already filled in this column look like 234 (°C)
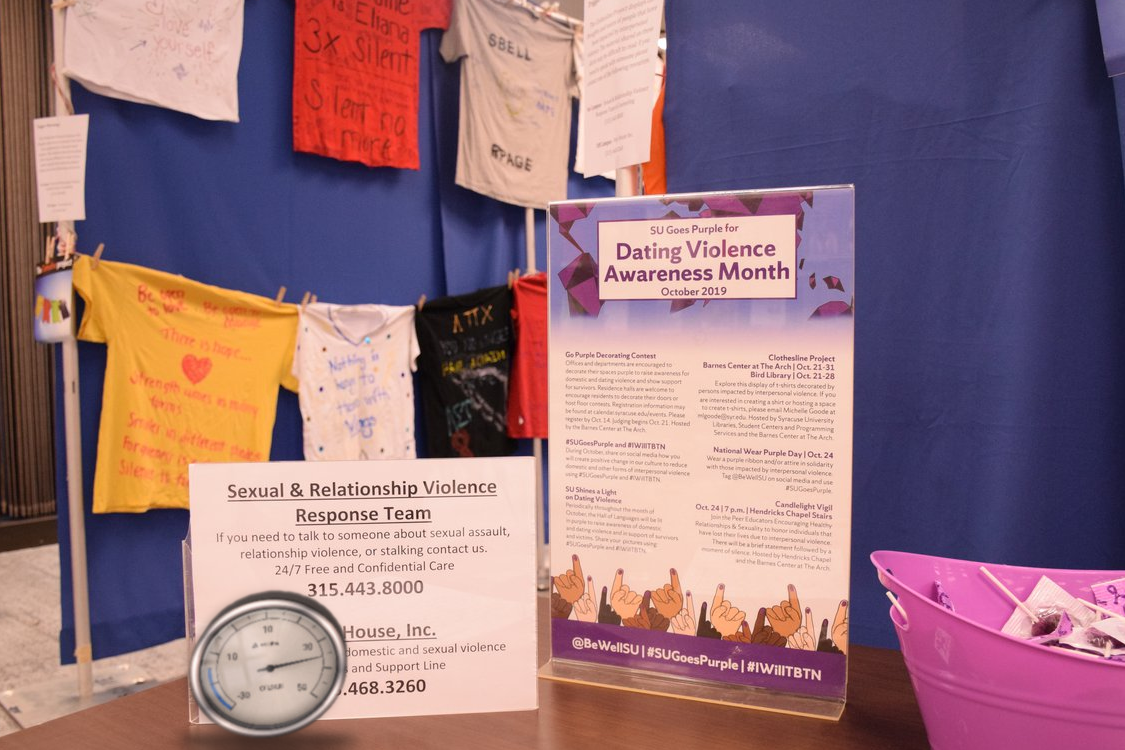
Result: 35 (°C)
